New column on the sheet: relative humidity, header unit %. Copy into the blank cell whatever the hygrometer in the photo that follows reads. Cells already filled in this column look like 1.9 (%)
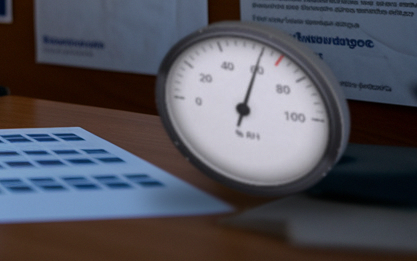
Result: 60 (%)
